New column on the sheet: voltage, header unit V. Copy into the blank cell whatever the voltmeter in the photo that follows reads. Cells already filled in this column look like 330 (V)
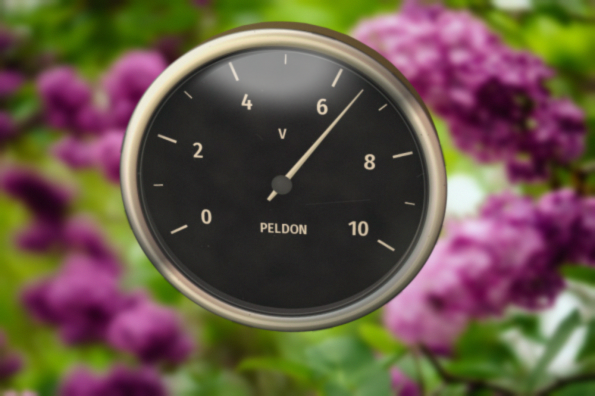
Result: 6.5 (V)
